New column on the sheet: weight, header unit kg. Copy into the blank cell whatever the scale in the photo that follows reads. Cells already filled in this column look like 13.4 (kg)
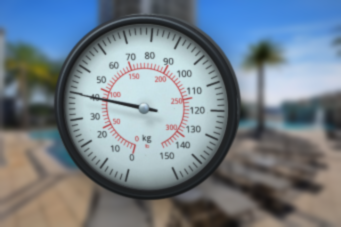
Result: 40 (kg)
